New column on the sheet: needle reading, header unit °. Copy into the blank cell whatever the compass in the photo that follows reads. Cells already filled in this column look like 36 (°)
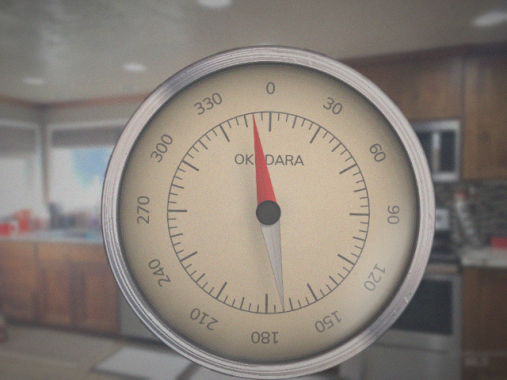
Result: 350 (°)
